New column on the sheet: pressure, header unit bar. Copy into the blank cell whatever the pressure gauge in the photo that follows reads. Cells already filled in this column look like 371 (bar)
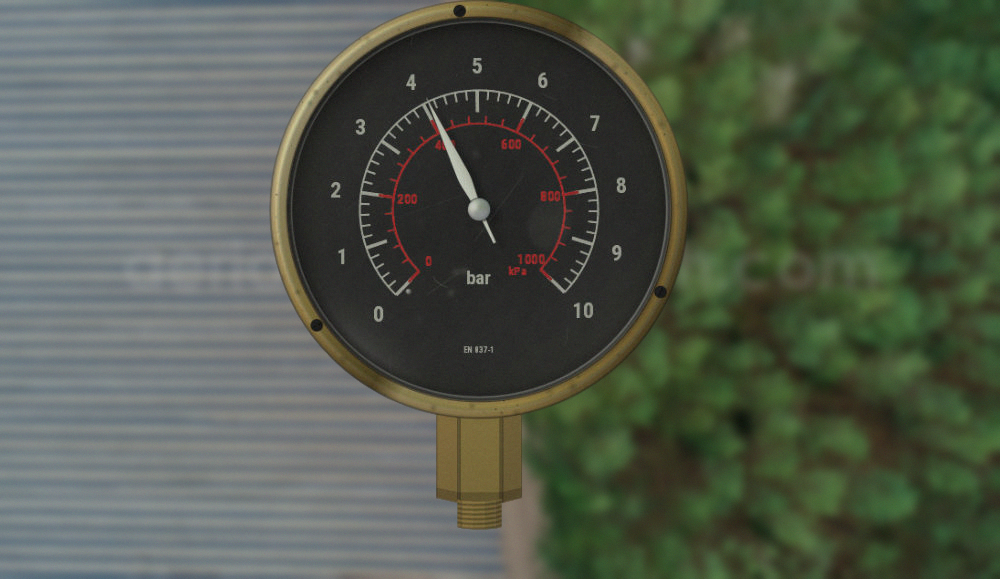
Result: 4.1 (bar)
